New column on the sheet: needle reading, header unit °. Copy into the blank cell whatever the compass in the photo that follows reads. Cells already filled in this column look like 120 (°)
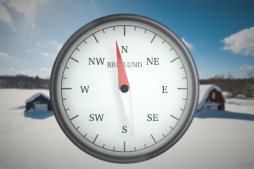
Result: 350 (°)
